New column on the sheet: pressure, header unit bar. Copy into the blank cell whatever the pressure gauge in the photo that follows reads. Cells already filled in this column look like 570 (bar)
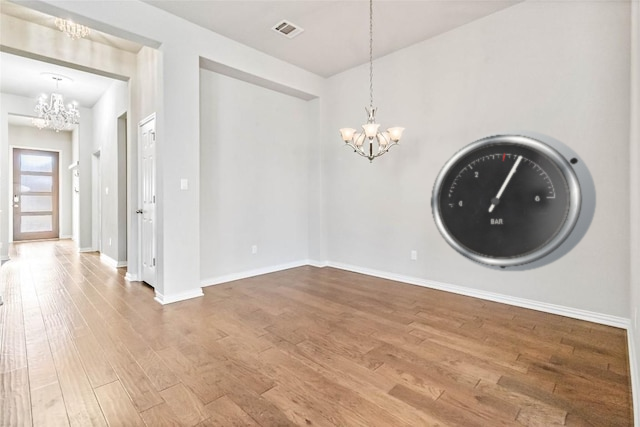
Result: 4 (bar)
